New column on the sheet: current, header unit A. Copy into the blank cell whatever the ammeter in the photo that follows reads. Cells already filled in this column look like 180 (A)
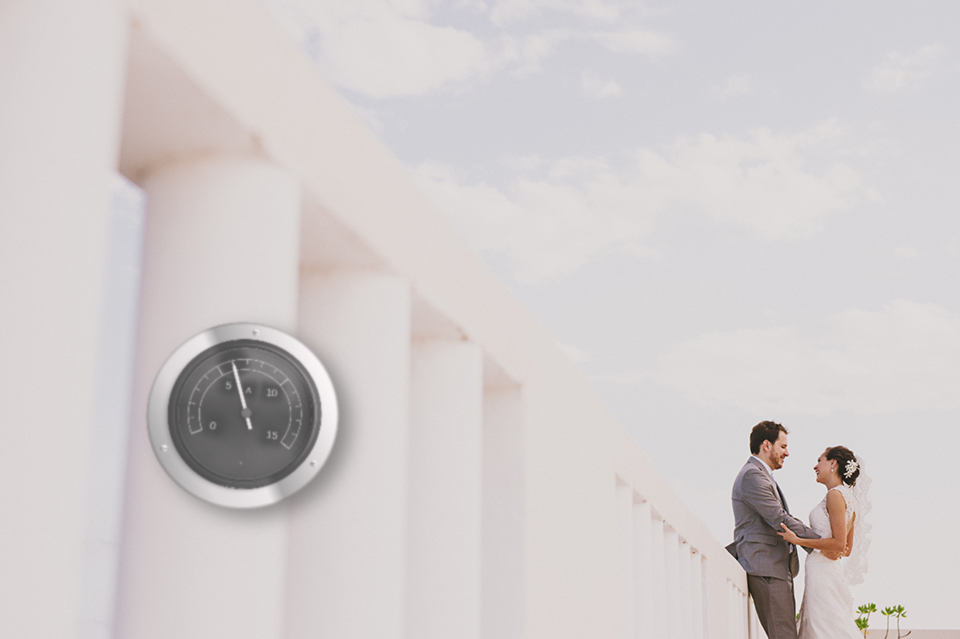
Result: 6 (A)
